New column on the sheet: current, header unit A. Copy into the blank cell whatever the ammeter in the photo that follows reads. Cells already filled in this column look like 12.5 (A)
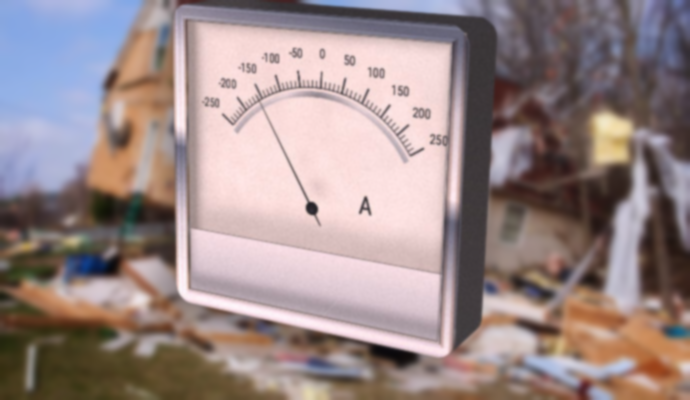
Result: -150 (A)
